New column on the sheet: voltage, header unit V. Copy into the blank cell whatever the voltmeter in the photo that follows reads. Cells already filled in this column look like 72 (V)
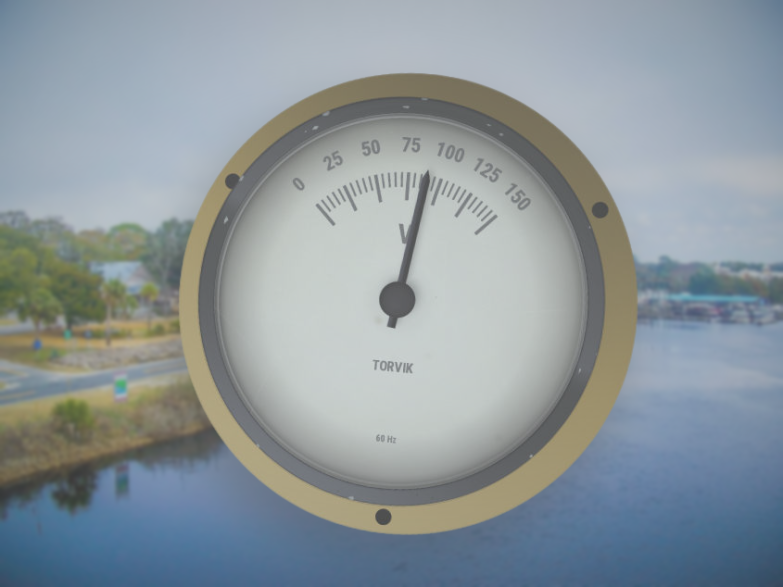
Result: 90 (V)
